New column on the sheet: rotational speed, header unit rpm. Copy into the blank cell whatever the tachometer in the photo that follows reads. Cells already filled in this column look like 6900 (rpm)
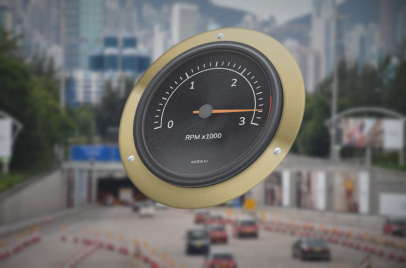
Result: 2800 (rpm)
